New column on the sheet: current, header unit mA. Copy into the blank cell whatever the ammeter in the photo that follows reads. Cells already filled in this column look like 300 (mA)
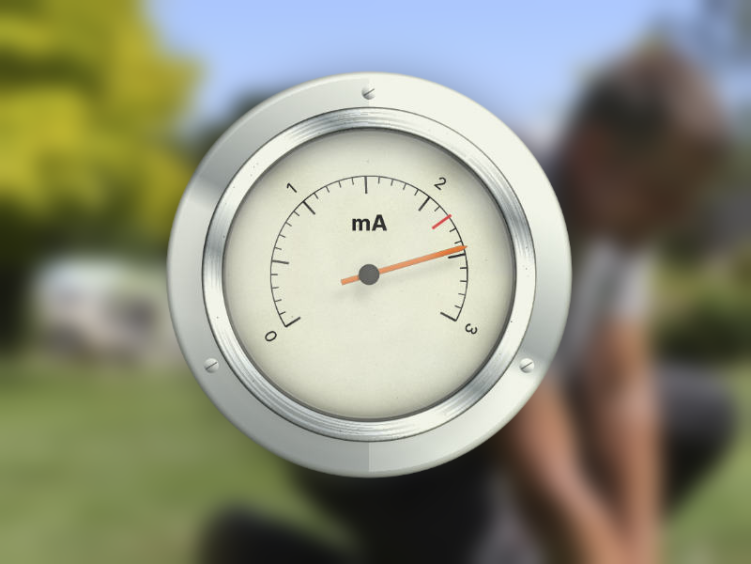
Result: 2.45 (mA)
